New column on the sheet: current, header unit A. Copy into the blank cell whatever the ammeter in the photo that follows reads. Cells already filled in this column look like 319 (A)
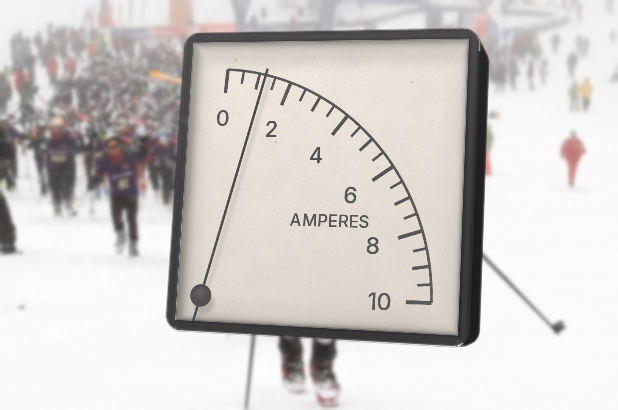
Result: 1.25 (A)
